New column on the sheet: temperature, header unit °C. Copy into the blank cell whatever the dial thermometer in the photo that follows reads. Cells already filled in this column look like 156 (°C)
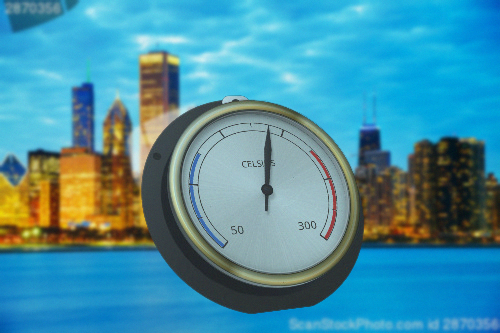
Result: 187.5 (°C)
